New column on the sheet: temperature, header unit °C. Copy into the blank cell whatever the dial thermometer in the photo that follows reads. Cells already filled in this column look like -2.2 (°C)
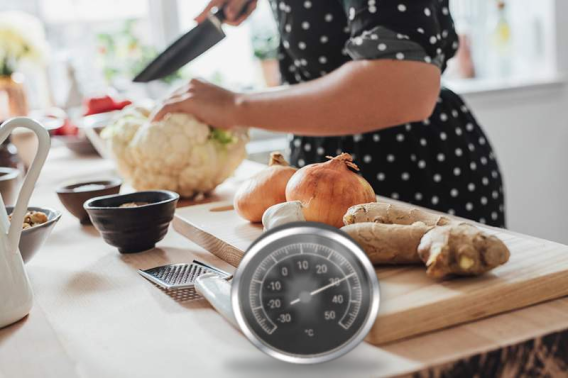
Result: 30 (°C)
